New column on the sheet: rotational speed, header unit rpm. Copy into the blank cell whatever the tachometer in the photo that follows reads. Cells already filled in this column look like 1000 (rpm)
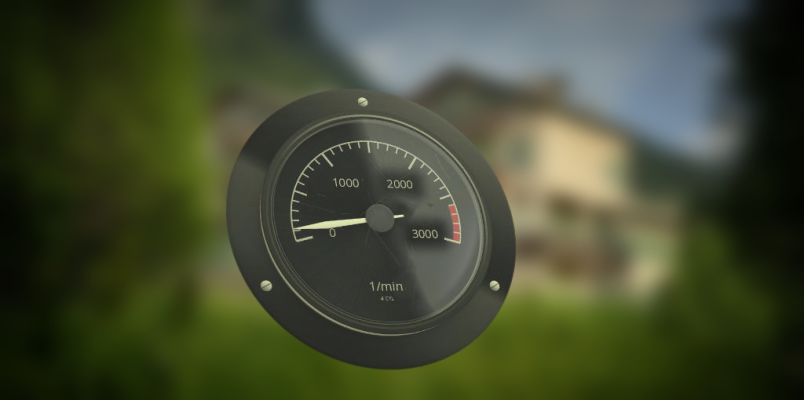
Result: 100 (rpm)
